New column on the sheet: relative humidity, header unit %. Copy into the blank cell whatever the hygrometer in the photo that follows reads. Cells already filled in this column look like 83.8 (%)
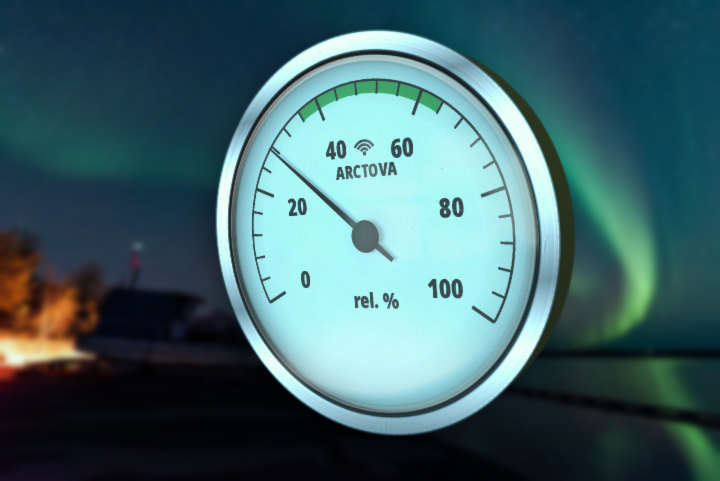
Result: 28 (%)
